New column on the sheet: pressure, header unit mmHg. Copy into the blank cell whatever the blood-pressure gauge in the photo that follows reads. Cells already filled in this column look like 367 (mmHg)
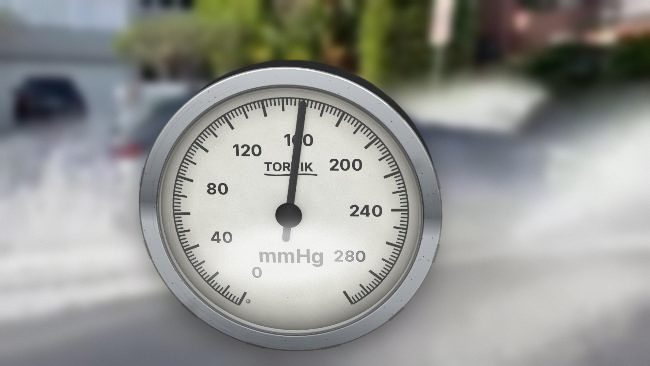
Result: 160 (mmHg)
